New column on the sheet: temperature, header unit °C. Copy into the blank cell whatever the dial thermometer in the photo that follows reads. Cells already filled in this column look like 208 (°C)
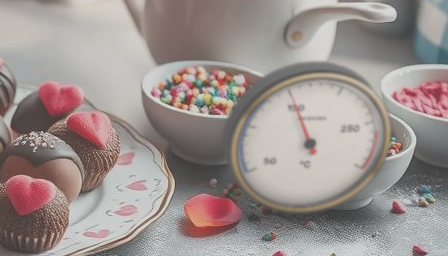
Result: 150 (°C)
